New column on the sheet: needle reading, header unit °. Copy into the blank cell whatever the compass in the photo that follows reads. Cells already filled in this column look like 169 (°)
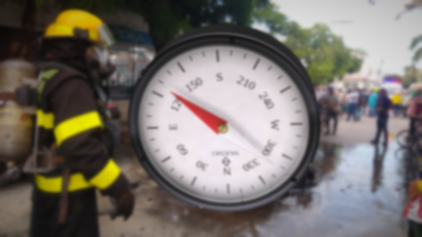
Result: 130 (°)
